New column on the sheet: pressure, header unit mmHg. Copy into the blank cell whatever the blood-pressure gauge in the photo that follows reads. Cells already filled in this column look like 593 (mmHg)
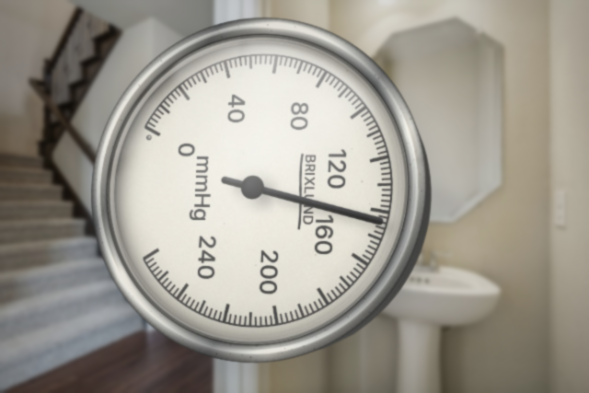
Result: 144 (mmHg)
